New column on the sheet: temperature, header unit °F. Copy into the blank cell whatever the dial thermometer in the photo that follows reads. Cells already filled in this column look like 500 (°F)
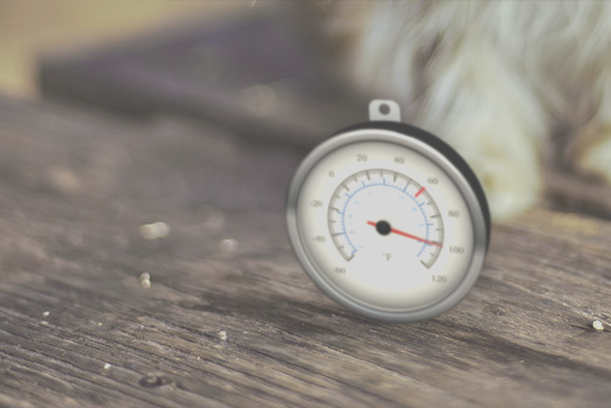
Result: 100 (°F)
